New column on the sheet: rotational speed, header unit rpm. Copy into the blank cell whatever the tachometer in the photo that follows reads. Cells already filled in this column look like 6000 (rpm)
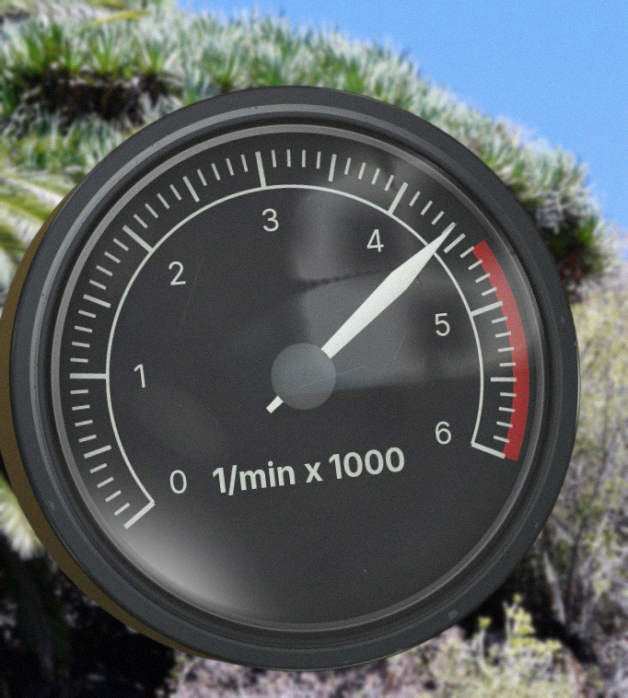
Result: 4400 (rpm)
